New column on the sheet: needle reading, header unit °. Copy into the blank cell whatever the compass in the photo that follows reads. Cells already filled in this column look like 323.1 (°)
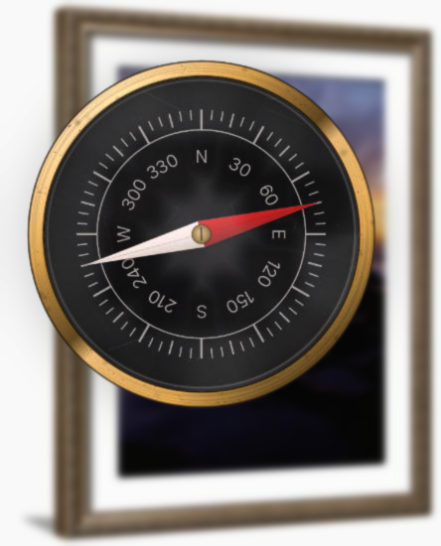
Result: 75 (°)
